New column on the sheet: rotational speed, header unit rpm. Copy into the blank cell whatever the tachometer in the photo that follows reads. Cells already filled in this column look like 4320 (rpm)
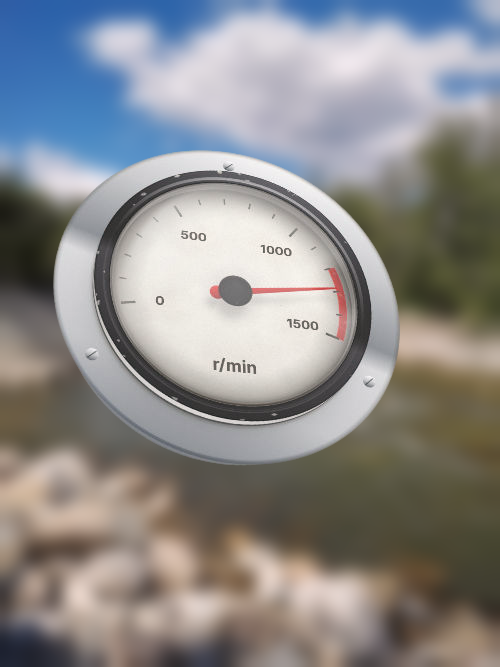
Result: 1300 (rpm)
